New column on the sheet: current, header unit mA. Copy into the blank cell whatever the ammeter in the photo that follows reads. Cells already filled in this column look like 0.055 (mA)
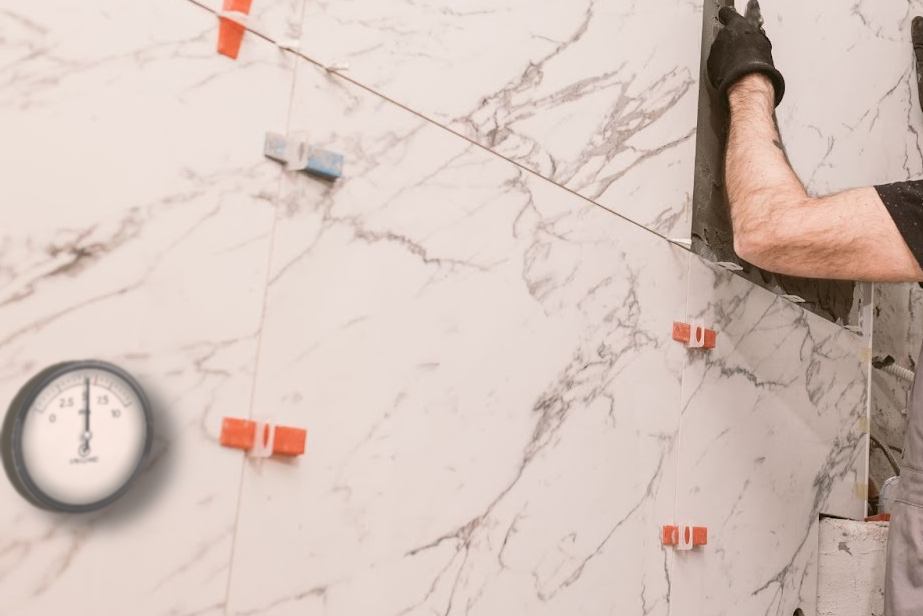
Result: 5 (mA)
